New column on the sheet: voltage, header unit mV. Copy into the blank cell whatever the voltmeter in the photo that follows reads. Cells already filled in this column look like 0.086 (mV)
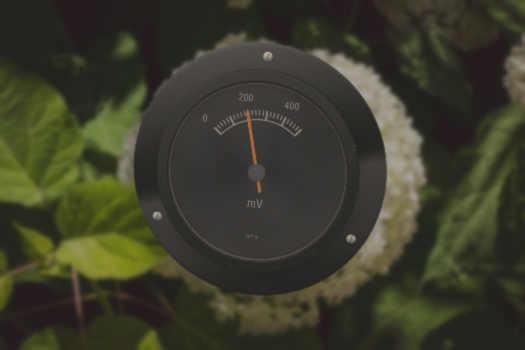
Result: 200 (mV)
